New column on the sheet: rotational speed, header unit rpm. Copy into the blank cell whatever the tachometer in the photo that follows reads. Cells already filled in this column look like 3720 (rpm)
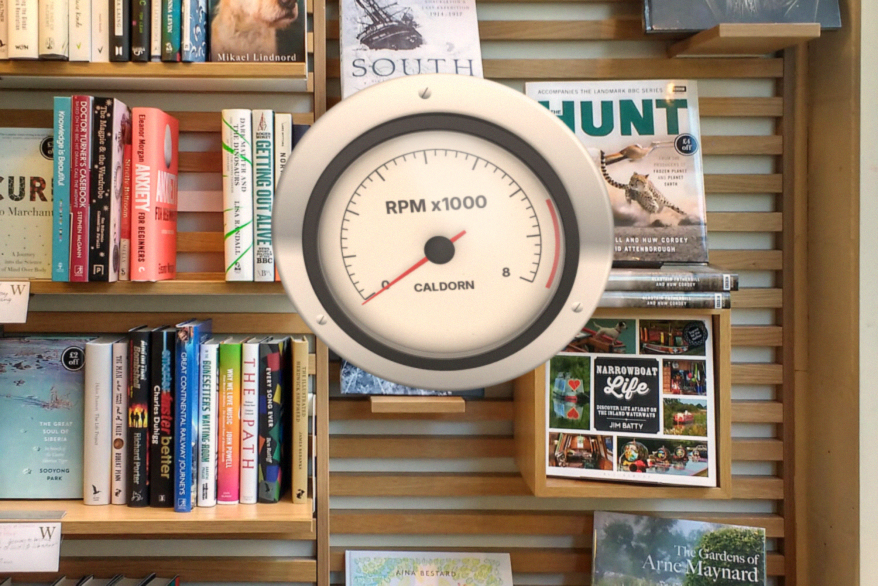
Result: 0 (rpm)
